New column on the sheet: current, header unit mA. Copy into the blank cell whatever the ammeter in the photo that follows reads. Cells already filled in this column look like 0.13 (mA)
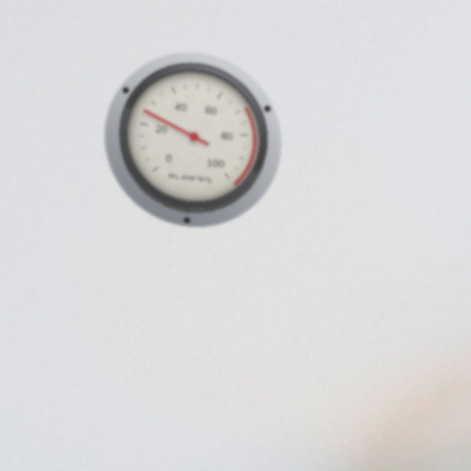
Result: 25 (mA)
